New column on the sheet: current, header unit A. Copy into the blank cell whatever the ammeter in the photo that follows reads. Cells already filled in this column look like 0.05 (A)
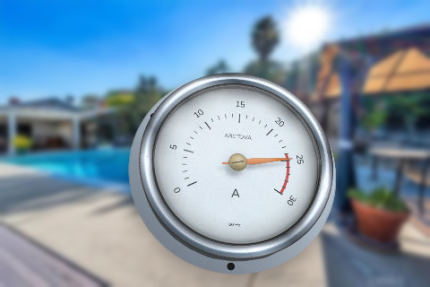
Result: 25 (A)
